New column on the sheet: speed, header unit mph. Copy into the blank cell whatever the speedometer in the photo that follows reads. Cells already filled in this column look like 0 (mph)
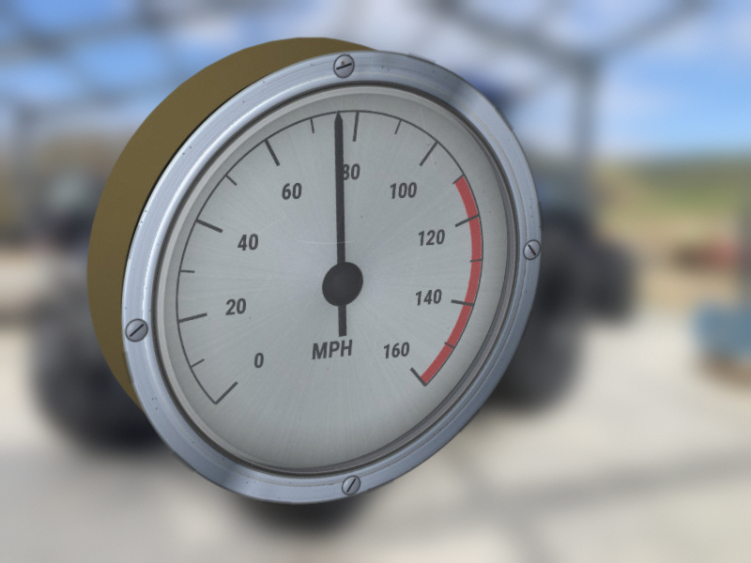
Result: 75 (mph)
